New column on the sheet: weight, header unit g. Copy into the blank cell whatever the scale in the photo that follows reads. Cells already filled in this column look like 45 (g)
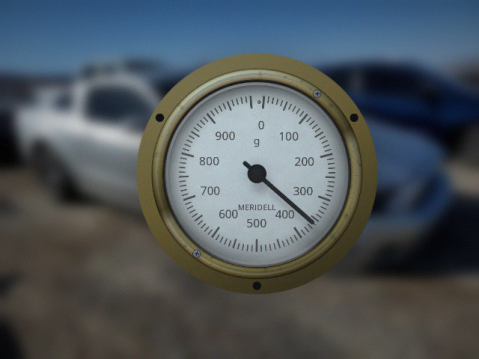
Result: 360 (g)
